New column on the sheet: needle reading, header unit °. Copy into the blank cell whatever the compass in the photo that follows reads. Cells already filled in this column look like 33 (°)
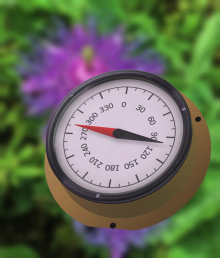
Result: 280 (°)
